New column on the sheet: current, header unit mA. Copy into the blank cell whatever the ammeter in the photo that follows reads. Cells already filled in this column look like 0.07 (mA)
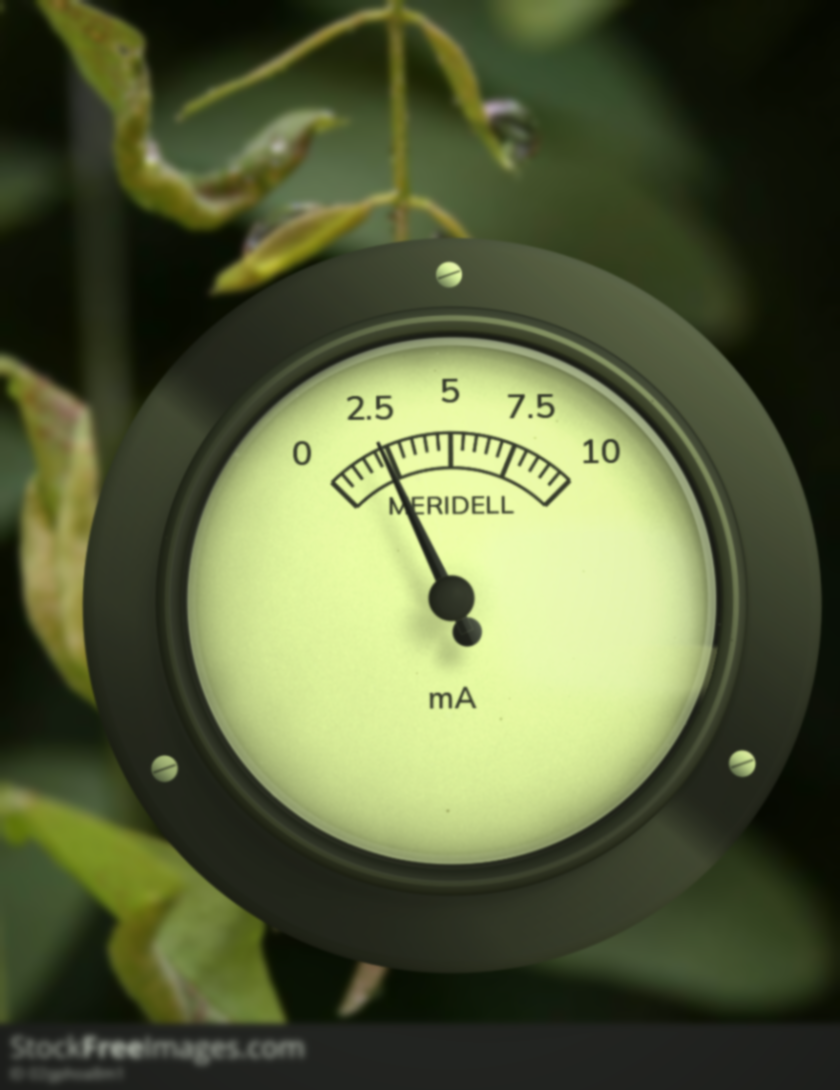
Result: 2.25 (mA)
